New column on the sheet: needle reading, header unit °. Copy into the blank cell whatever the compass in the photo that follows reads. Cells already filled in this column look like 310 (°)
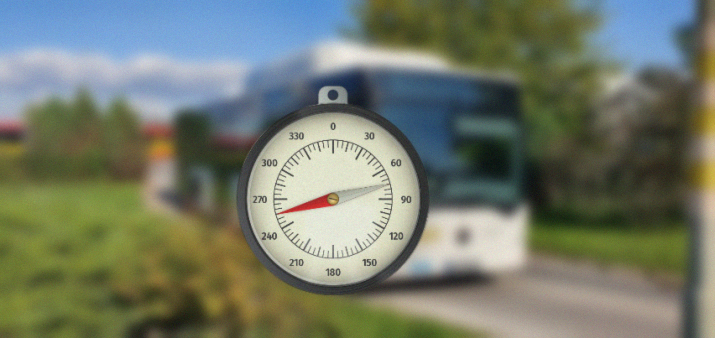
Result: 255 (°)
